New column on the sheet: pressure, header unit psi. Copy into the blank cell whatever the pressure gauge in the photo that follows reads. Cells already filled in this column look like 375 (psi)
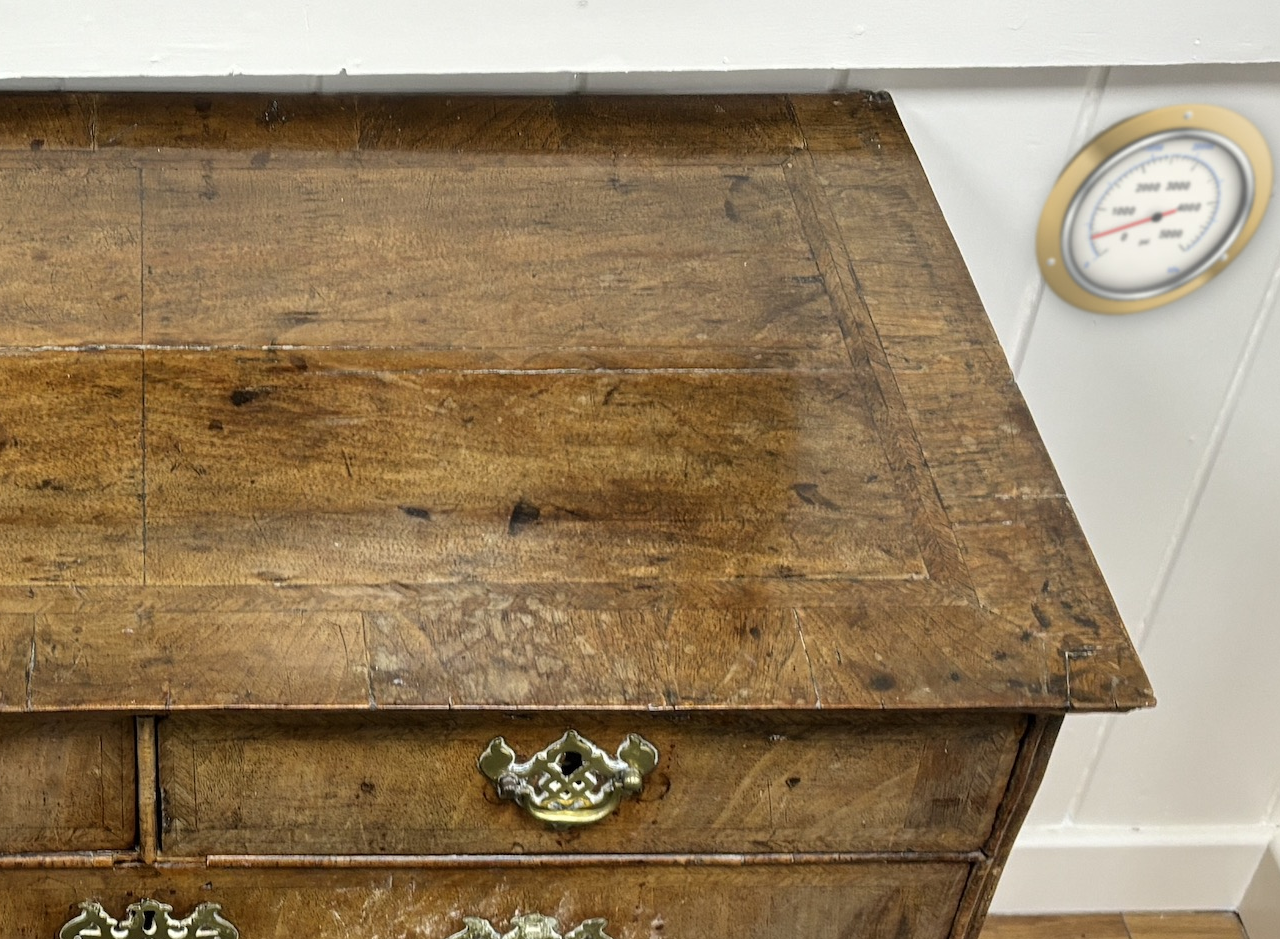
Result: 500 (psi)
